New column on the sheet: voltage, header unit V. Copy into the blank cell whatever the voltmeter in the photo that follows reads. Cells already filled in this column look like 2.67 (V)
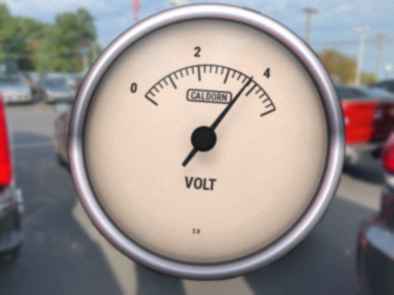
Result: 3.8 (V)
